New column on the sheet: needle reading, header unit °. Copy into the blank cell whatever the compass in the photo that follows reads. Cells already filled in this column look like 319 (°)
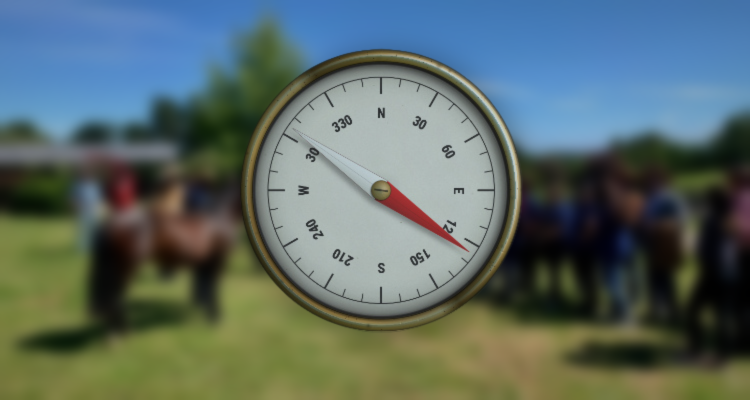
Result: 125 (°)
